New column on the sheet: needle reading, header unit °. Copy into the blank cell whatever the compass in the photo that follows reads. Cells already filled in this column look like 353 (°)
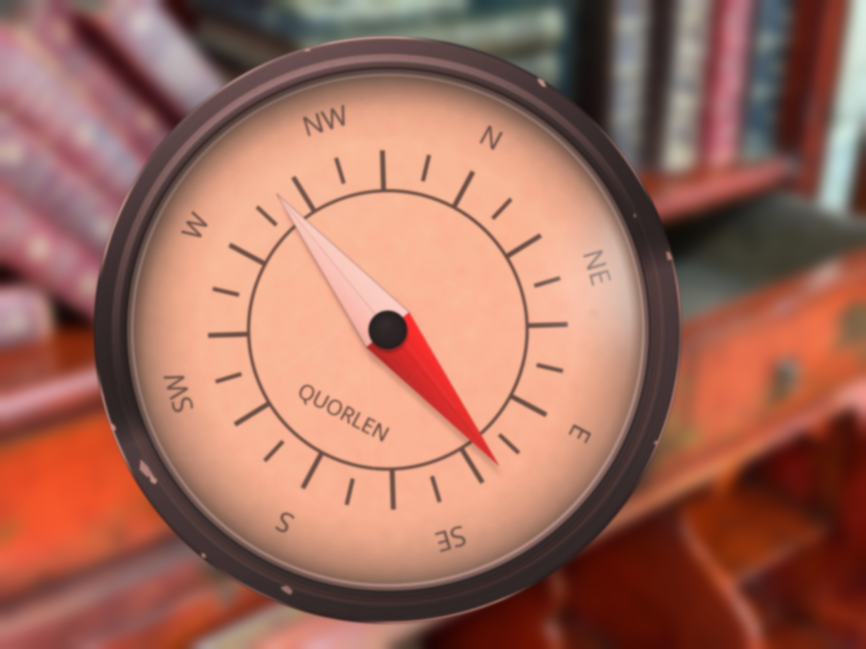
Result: 112.5 (°)
